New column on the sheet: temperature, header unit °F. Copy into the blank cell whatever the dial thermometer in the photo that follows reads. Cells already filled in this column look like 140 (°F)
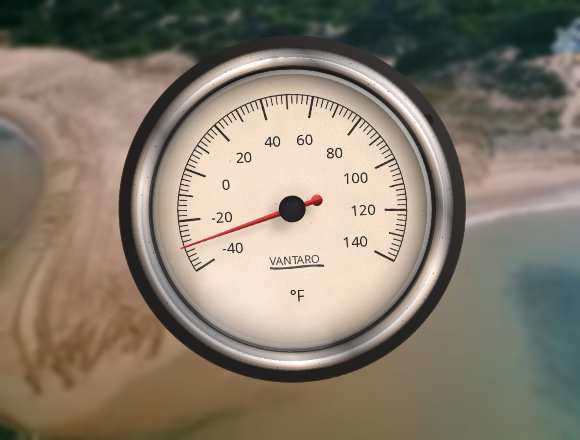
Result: -30 (°F)
